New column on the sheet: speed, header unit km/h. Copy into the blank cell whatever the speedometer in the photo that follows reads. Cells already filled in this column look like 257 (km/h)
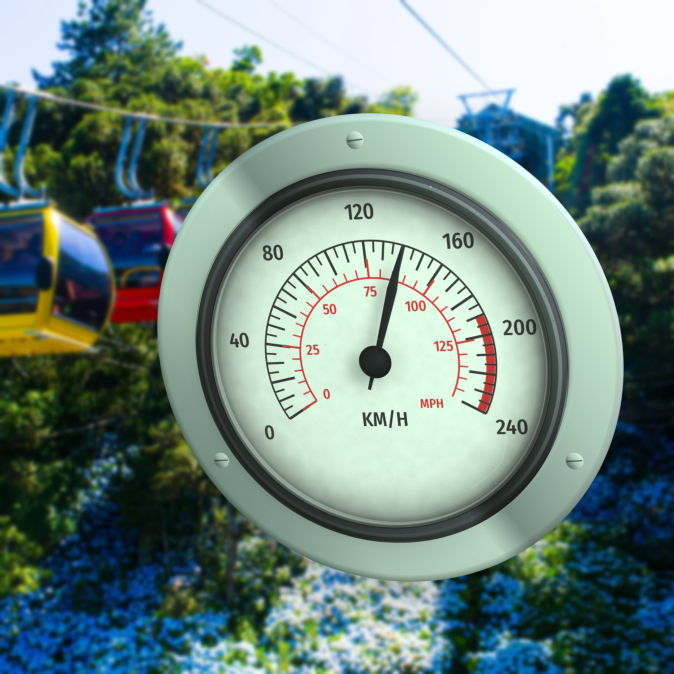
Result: 140 (km/h)
